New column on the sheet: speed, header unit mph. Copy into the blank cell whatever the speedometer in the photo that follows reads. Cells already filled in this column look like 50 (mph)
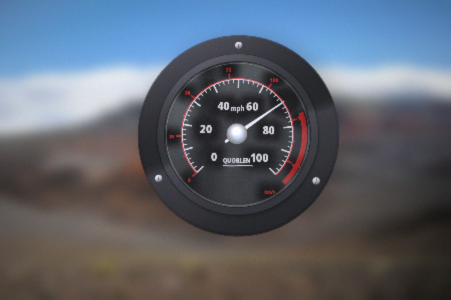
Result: 70 (mph)
